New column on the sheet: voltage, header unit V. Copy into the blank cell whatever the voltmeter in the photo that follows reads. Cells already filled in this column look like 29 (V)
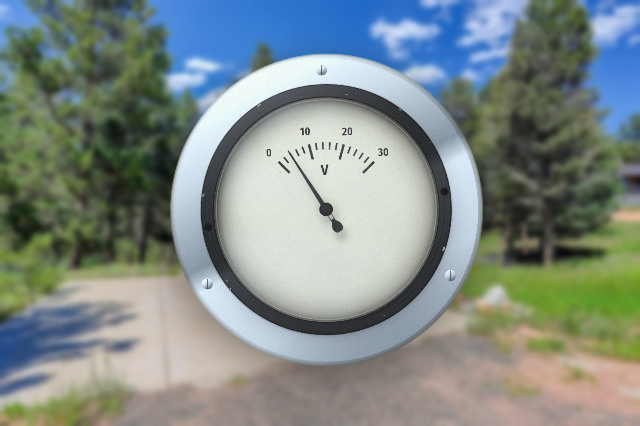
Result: 4 (V)
